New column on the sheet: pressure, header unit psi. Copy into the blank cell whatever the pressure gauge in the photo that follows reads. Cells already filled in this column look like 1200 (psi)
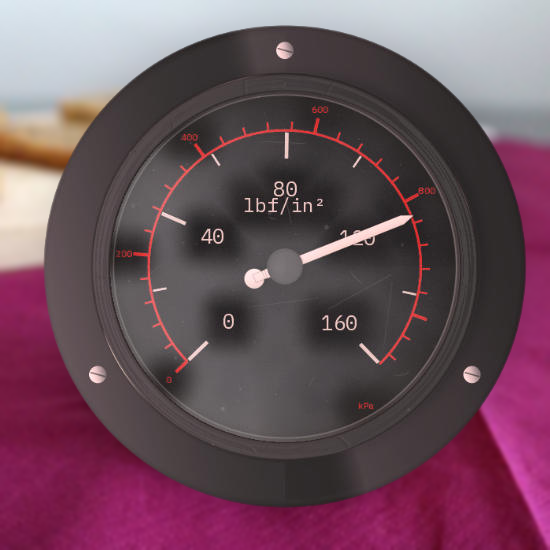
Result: 120 (psi)
